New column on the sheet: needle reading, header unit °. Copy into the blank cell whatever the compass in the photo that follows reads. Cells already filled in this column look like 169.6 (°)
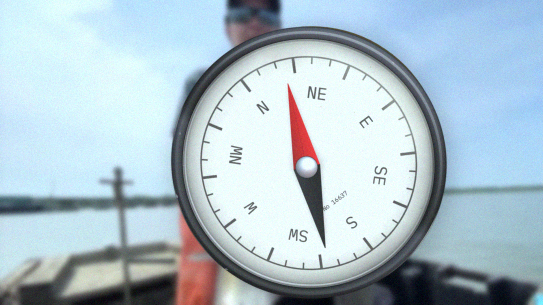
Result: 25 (°)
